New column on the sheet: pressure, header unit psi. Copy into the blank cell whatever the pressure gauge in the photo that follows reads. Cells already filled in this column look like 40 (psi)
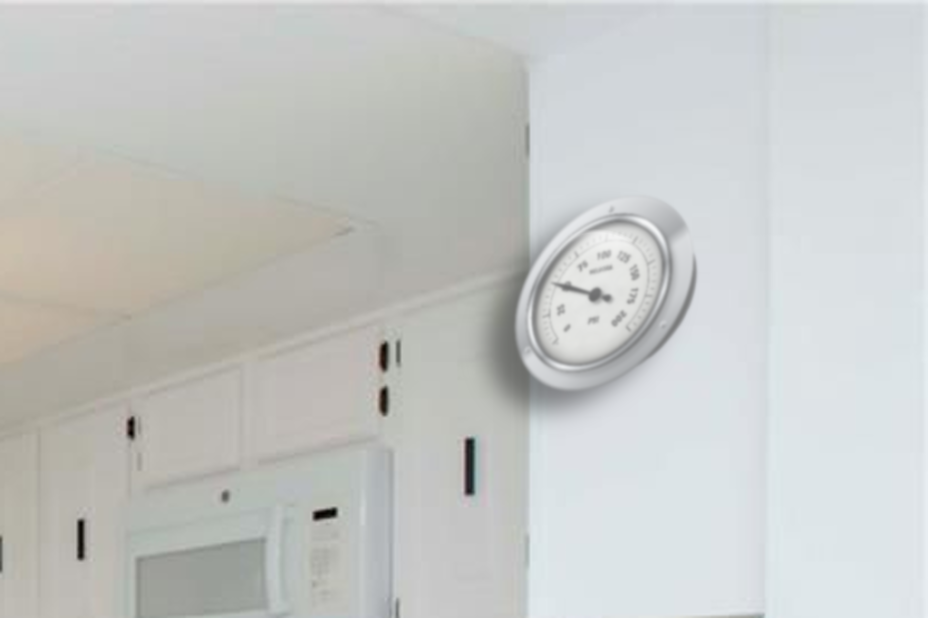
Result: 50 (psi)
